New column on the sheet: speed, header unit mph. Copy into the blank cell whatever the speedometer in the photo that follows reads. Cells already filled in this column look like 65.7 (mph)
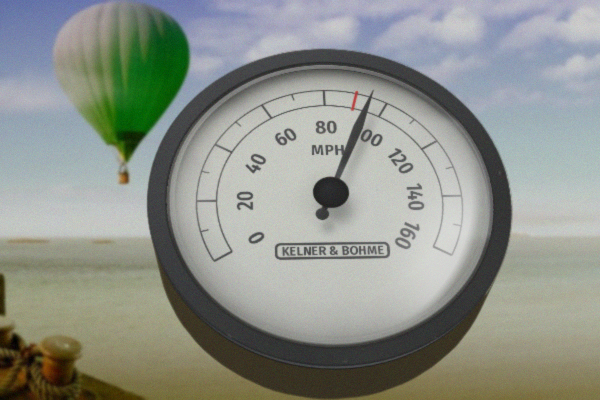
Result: 95 (mph)
